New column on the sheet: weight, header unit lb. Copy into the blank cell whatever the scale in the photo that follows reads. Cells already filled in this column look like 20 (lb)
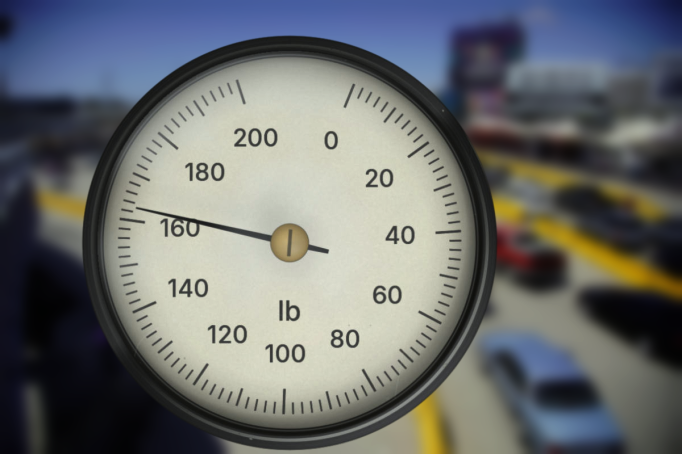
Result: 163 (lb)
